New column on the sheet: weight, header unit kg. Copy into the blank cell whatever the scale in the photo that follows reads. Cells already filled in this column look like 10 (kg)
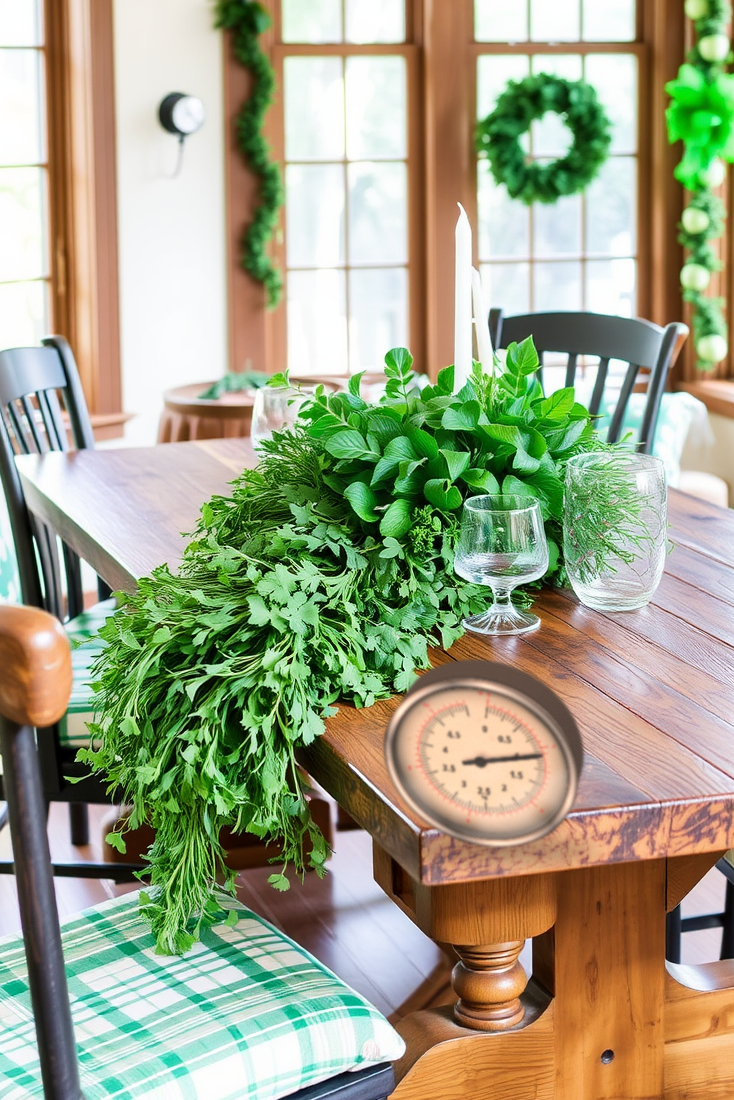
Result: 1 (kg)
